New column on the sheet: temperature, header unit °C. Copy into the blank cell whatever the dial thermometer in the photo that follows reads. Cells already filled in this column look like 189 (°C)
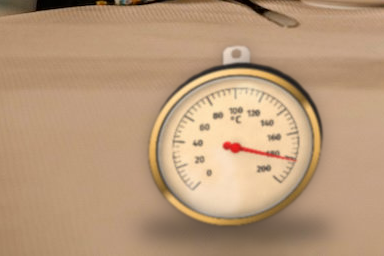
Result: 180 (°C)
